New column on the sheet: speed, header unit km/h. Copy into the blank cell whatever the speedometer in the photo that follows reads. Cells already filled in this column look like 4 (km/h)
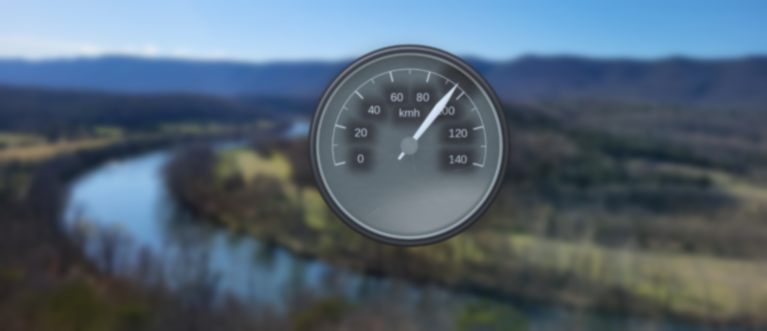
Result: 95 (km/h)
